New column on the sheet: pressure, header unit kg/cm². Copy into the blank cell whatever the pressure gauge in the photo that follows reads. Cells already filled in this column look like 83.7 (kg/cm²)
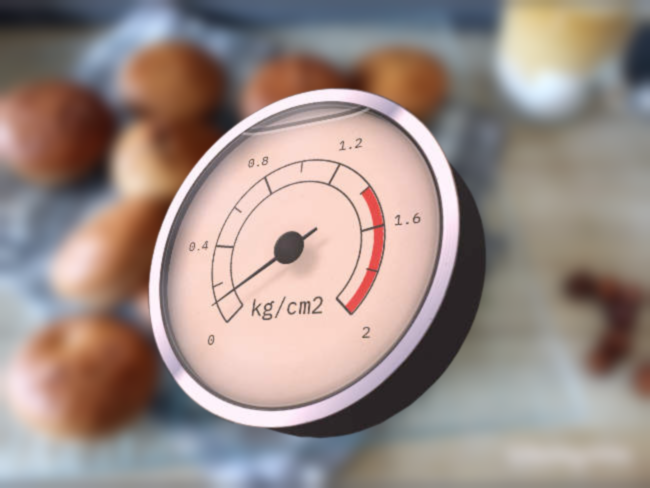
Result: 0.1 (kg/cm²)
